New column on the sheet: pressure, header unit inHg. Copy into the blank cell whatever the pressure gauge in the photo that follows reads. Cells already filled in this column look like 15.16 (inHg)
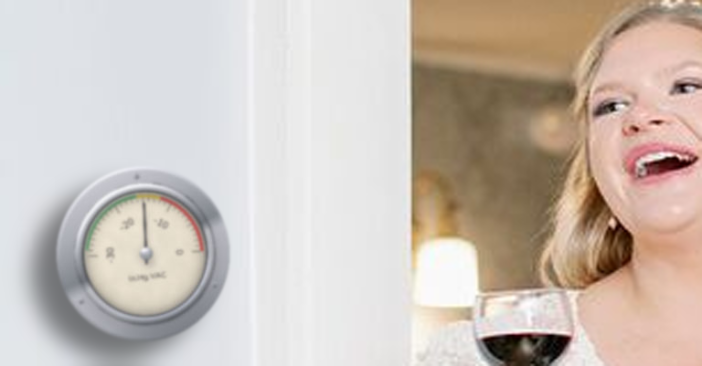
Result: -15 (inHg)
